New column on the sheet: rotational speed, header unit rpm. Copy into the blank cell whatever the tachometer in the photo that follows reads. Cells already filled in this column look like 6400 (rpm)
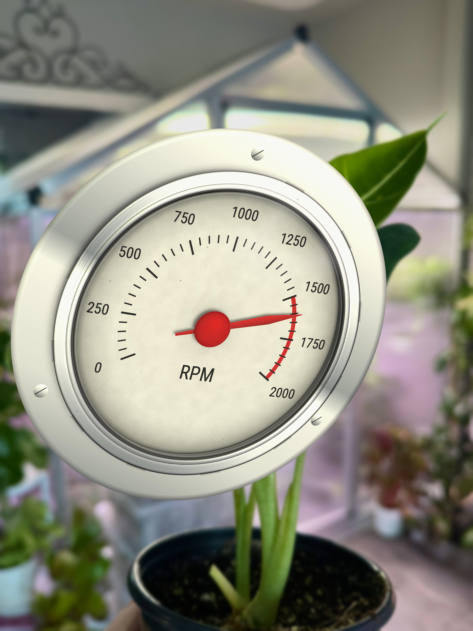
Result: 1600 (rpm)
